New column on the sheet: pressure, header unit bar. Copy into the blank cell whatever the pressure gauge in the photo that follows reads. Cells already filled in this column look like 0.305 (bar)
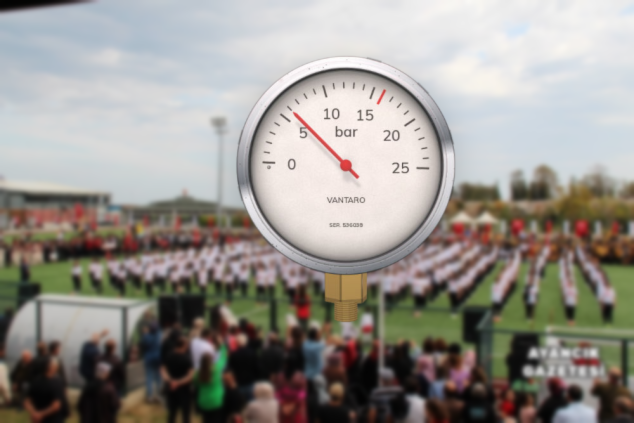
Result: 6 (bar)
